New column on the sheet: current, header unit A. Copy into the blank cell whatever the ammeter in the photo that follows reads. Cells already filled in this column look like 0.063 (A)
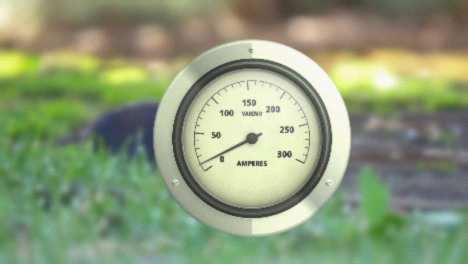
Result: 10 (A)
